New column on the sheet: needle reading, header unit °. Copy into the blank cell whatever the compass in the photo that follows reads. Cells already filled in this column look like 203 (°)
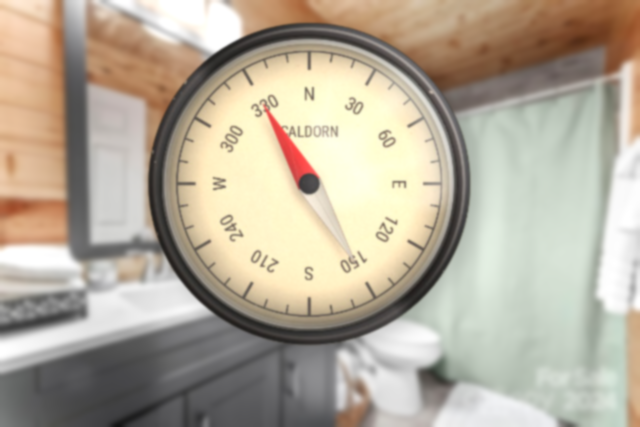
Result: 330 (°)
